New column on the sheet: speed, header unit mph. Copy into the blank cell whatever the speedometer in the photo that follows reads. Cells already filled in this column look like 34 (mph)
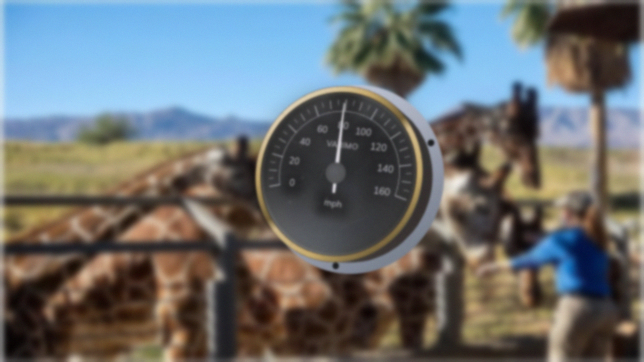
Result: 80 (mph)
